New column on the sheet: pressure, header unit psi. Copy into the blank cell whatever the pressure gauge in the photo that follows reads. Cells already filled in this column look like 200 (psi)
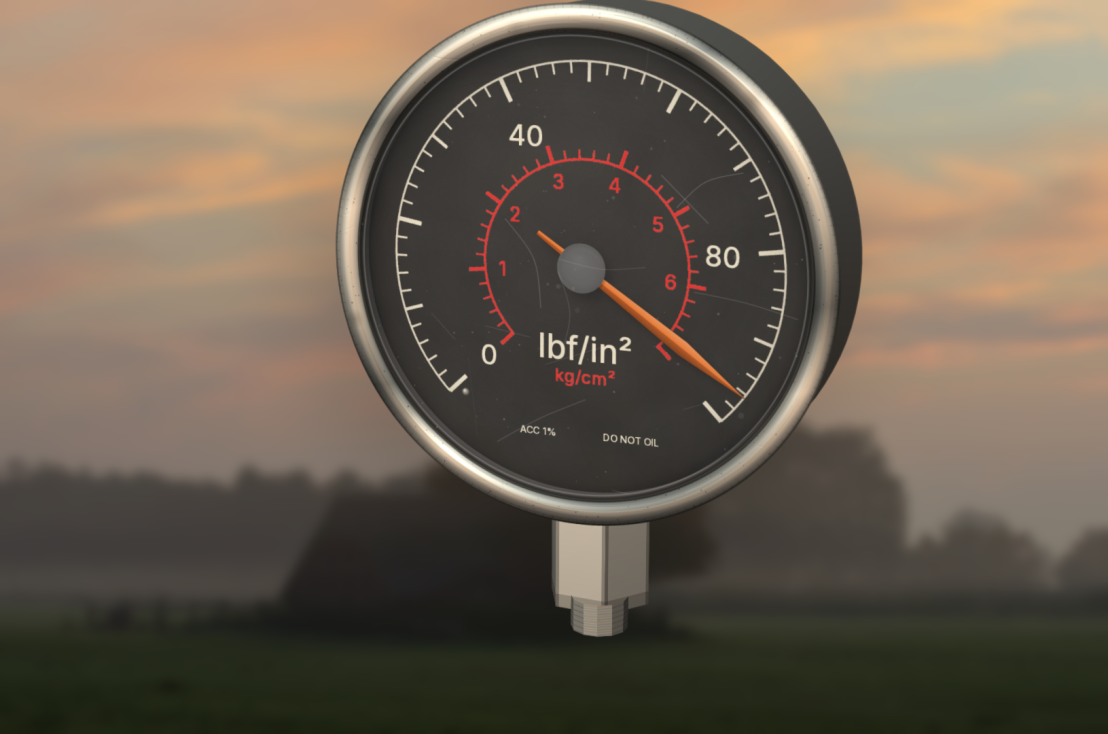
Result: 96 (psi)
